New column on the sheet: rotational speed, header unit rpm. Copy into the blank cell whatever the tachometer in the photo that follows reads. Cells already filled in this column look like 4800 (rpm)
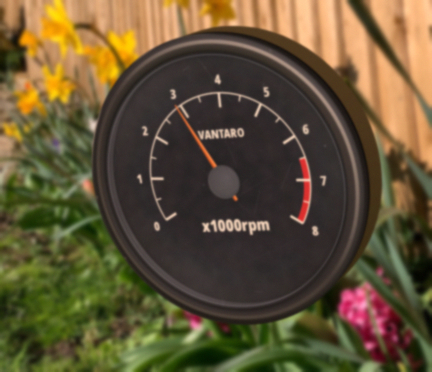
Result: 3000 (rpm)
